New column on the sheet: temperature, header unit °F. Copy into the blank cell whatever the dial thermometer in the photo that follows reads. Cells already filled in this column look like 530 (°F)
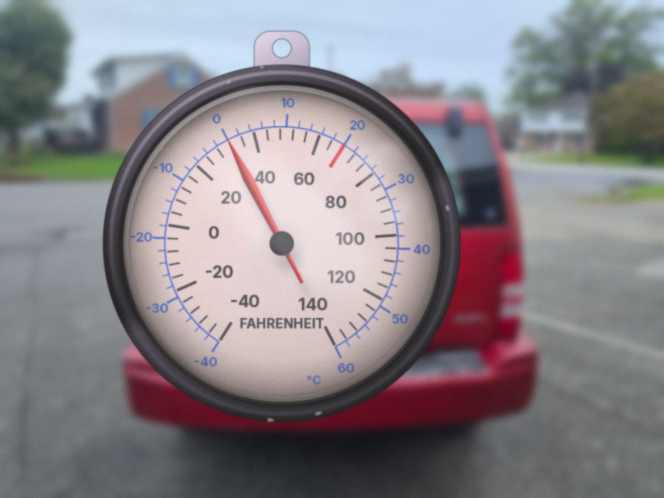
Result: 32 (°F)
